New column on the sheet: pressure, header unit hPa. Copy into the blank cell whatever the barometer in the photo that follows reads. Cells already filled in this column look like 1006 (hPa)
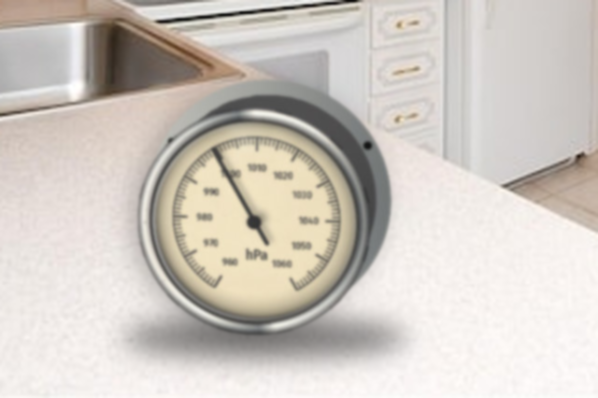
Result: 1000 (hPa)
